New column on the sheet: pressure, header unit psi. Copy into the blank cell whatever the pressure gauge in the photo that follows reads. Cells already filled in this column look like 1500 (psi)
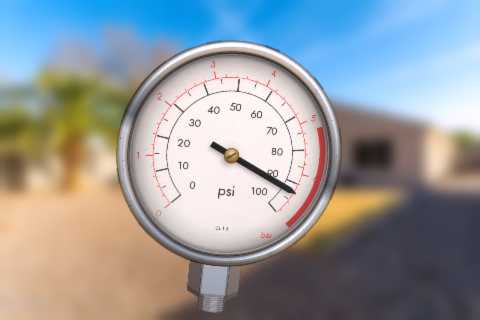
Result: 92.5 (psi)
